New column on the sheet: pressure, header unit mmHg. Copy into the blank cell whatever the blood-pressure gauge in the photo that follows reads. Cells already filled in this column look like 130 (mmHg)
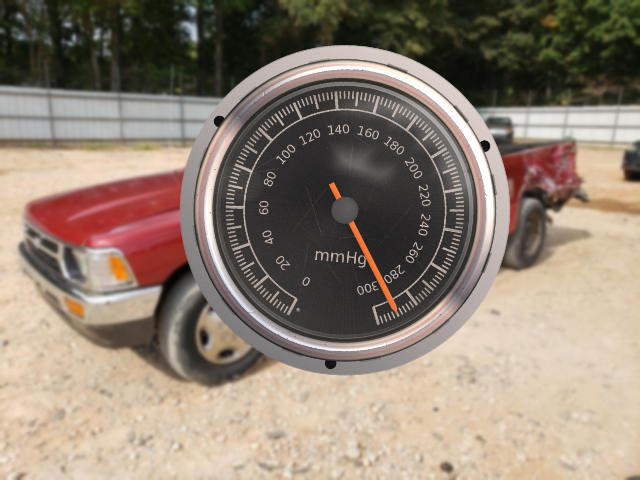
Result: 290 (mmHg)
